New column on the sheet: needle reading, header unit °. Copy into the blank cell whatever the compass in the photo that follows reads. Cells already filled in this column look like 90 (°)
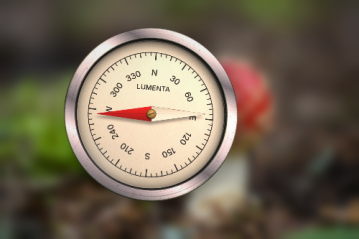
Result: 265 (°)
